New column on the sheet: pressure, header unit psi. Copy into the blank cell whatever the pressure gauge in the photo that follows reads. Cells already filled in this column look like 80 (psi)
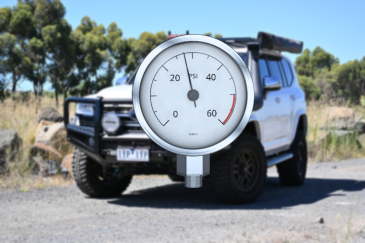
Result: 27.5 (psi)
